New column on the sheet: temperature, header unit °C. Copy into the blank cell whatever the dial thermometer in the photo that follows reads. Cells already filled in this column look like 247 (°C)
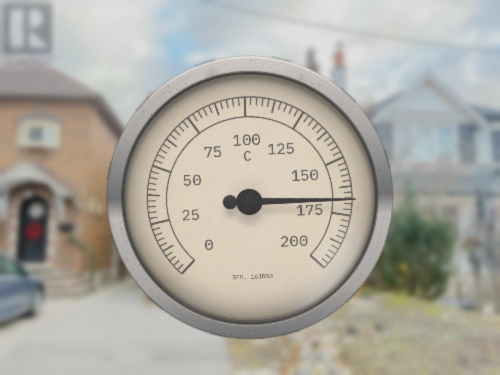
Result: 167.5 (°C)
